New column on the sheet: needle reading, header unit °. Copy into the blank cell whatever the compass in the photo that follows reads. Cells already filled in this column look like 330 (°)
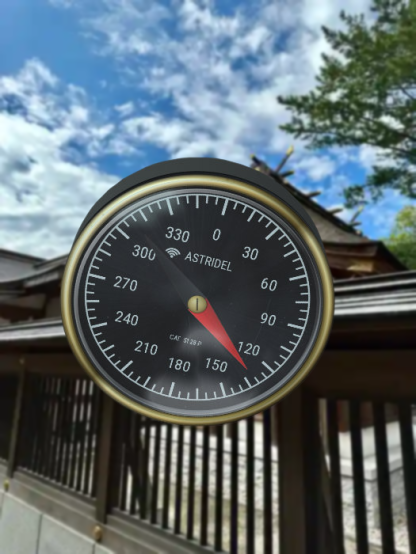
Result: 130 (°)
